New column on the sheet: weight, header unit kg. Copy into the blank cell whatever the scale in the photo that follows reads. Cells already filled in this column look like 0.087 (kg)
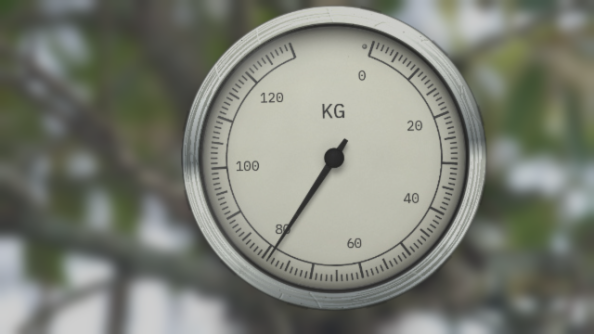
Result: 79 (kg)
